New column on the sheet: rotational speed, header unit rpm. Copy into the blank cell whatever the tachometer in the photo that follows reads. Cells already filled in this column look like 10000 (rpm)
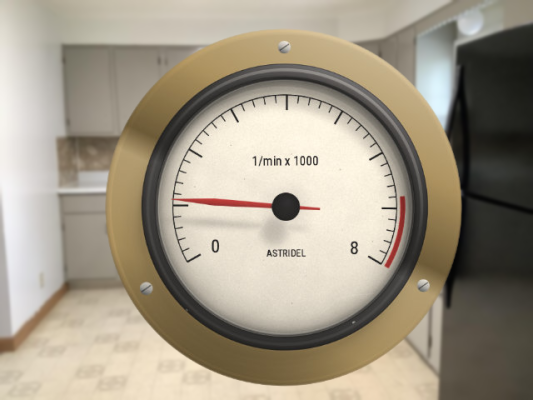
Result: 1100 (rpm)
